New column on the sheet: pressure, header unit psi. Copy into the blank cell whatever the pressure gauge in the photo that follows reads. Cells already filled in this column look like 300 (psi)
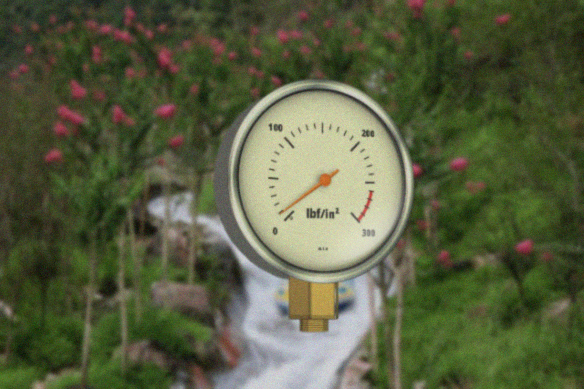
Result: 10 (psi)
